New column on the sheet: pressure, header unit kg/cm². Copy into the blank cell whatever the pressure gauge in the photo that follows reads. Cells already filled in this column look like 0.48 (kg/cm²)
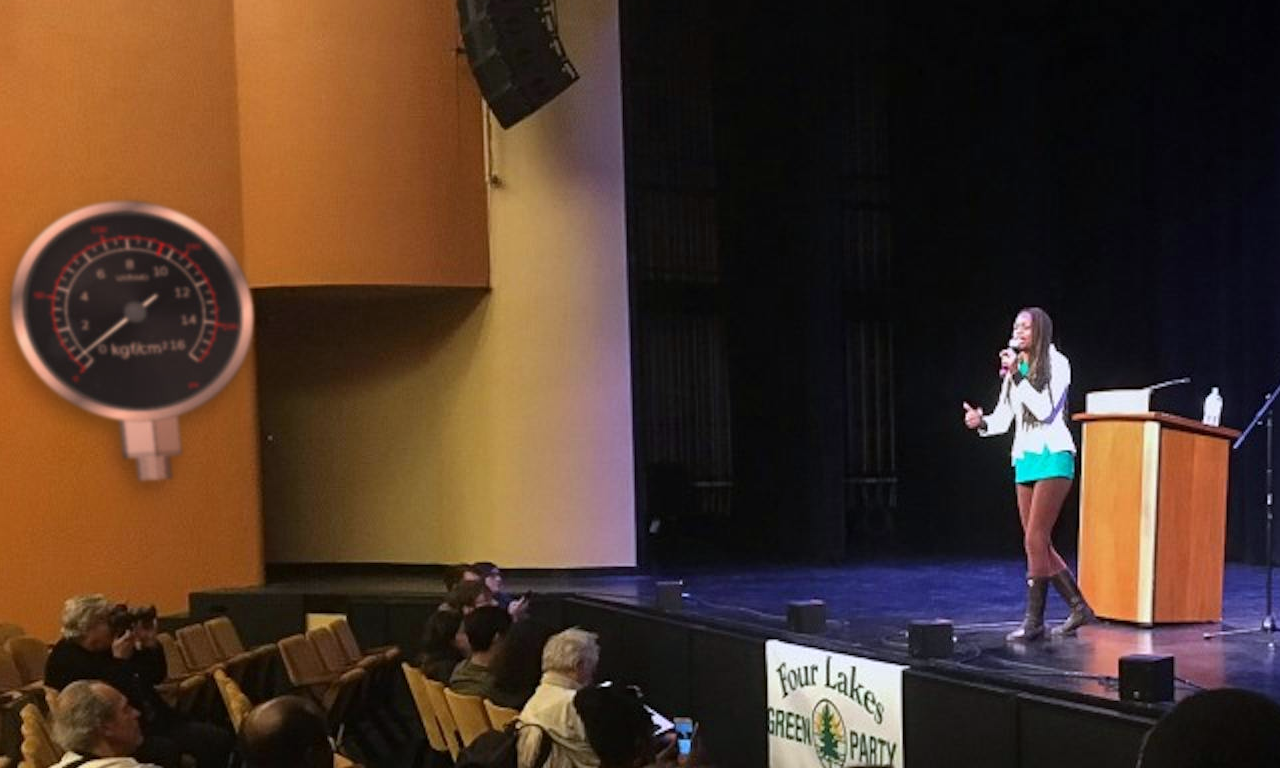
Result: 0.5 (kg/cm²)
